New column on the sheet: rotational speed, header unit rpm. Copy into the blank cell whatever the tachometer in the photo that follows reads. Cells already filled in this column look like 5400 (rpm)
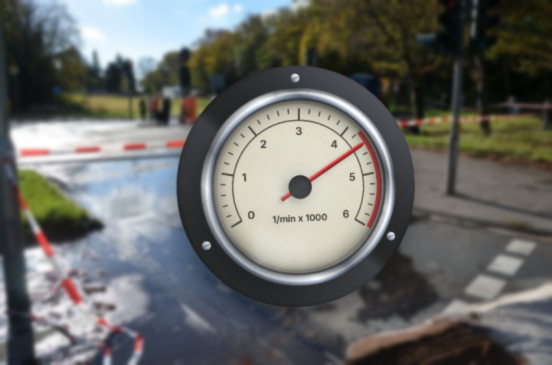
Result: 4400 (rpm)
